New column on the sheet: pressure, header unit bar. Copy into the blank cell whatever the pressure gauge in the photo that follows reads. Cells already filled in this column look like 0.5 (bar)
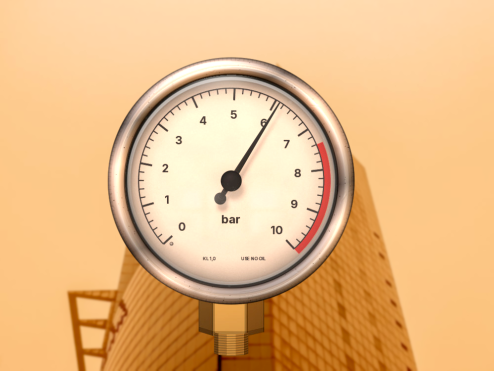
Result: 6.1 (bar)
